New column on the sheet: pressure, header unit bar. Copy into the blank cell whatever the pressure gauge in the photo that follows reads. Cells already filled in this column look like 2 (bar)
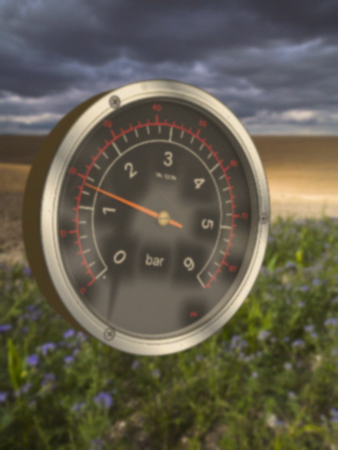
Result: 1.3 (bar)
